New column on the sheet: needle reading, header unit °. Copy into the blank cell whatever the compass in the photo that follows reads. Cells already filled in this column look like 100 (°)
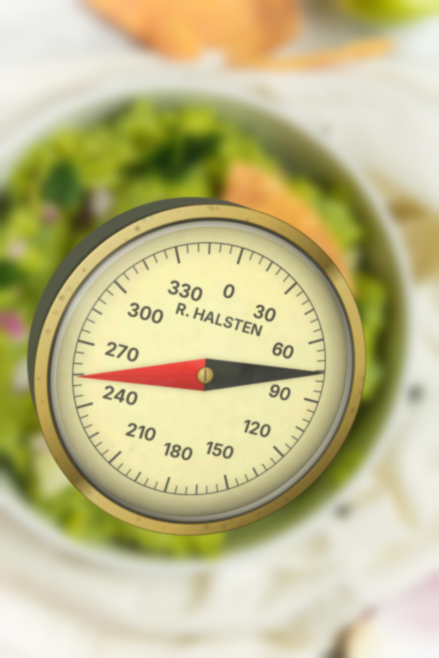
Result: 255 (°)
